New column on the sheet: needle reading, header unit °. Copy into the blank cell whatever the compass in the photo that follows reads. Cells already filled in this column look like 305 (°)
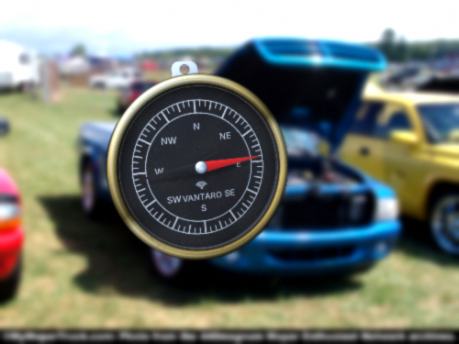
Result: 85 (°)
